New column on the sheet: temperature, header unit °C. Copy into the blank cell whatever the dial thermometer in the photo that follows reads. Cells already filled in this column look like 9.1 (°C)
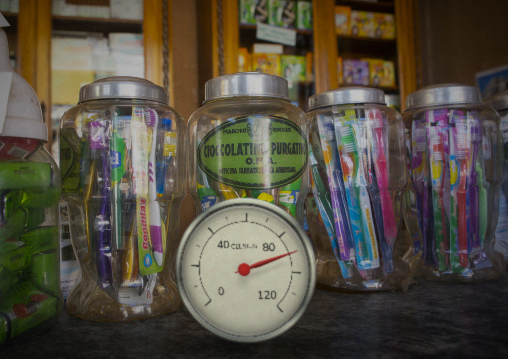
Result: 90 (°C)
